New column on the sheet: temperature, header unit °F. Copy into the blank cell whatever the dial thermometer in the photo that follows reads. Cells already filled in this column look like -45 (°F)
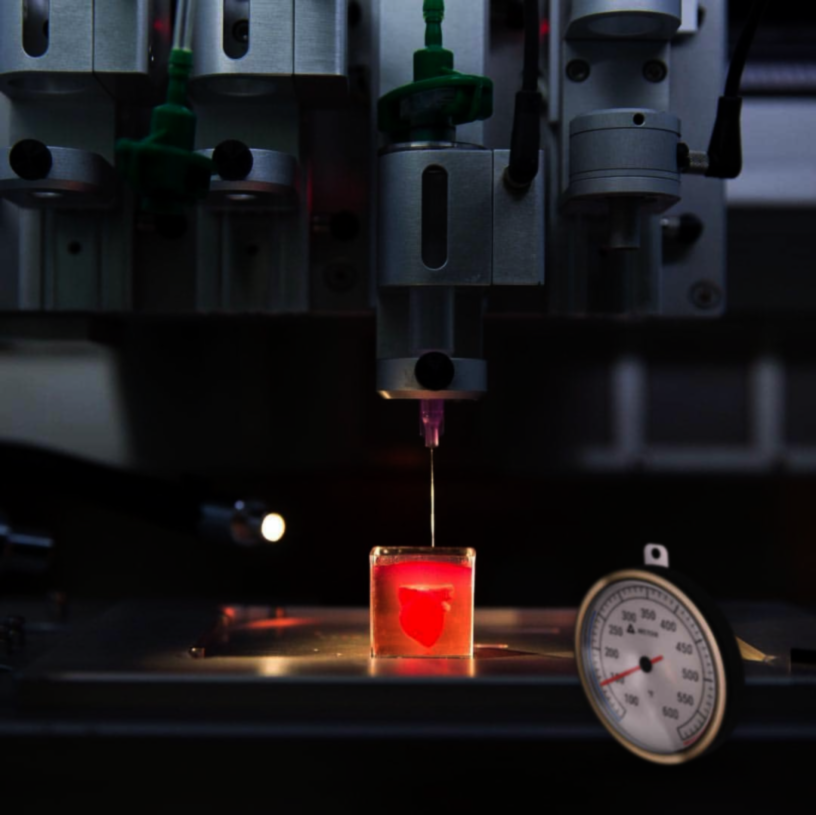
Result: 150 (°F)
